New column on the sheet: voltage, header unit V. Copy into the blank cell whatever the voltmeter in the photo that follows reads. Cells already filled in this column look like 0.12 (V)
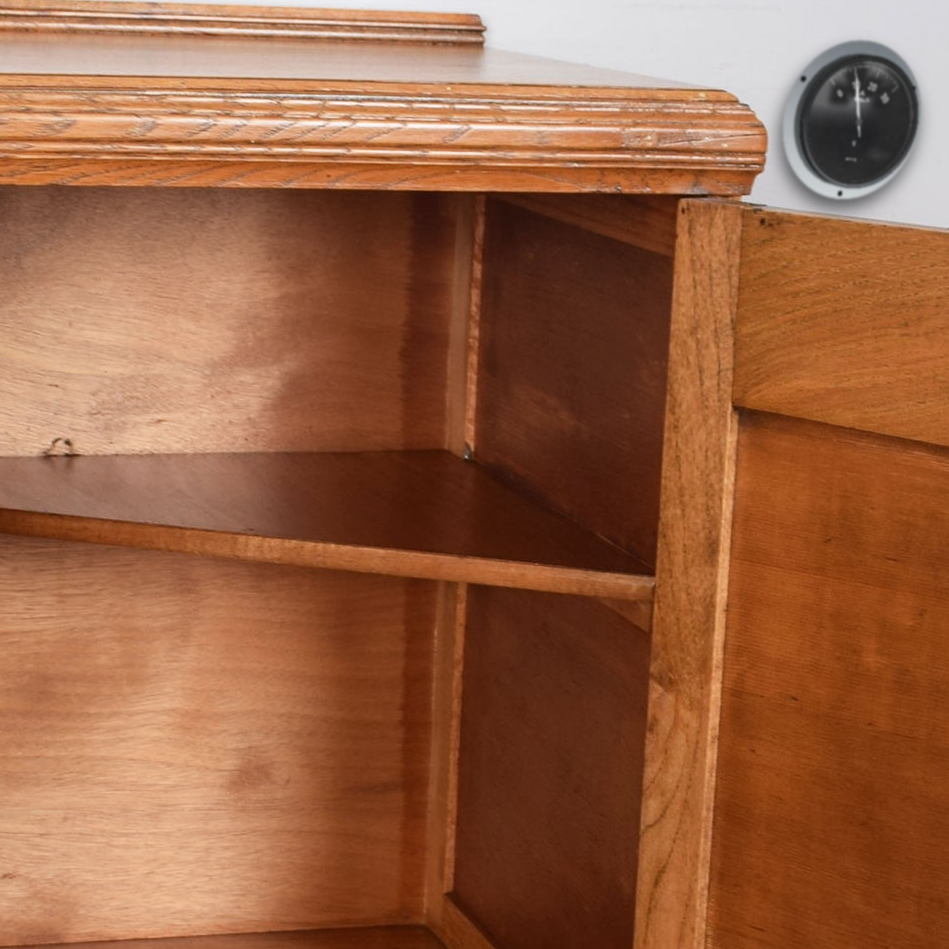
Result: 10 (V)
